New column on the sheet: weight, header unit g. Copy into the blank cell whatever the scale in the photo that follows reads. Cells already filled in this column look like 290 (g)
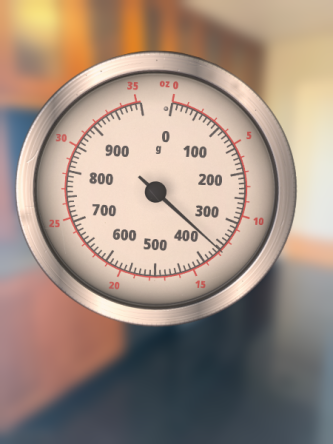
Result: 360 (g)
